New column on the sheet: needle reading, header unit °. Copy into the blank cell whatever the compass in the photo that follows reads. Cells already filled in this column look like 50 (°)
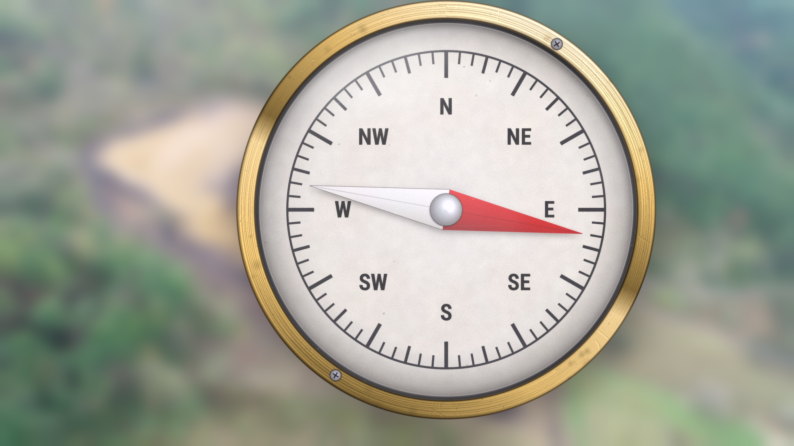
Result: 100 (°)
